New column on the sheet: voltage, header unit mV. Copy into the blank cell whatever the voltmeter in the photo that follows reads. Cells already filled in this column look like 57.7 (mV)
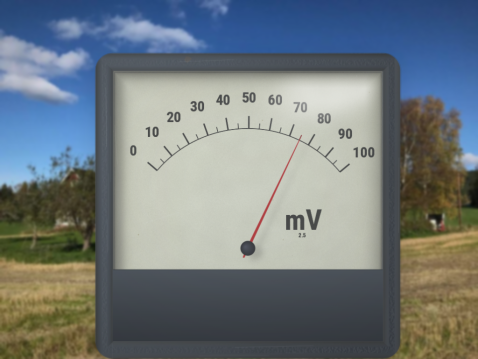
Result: 75 (mV)
